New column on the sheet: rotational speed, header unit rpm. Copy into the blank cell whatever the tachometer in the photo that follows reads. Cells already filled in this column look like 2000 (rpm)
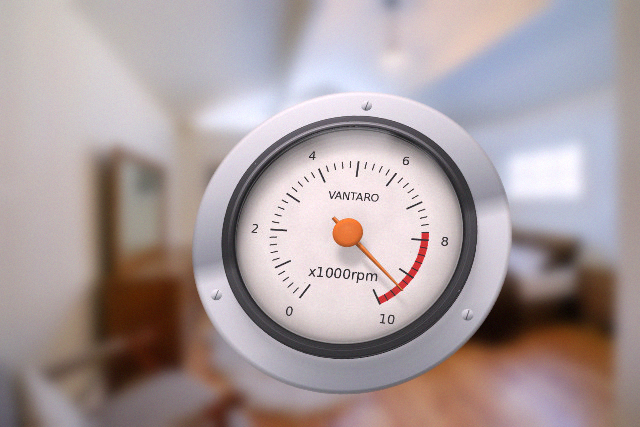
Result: 9400 (rpm)
